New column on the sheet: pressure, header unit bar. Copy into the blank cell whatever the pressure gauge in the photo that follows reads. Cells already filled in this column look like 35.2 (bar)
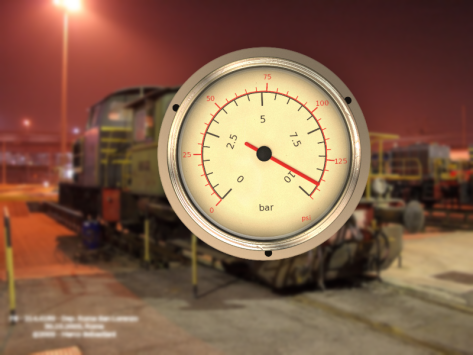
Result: 9.5 (bar)
